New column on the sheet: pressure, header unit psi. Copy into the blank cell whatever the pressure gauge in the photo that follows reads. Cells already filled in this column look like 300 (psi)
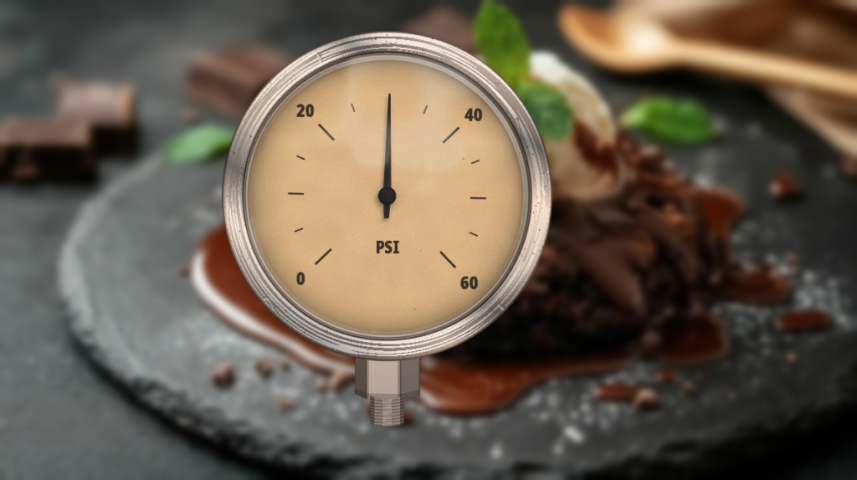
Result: 30 (psi)
